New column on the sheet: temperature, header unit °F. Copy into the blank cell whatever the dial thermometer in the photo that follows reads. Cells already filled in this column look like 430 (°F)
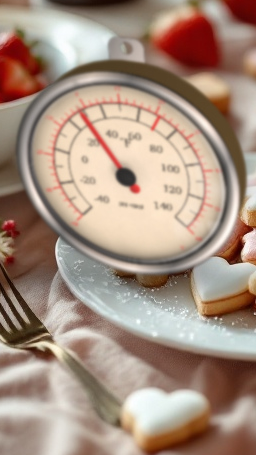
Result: 30 (°F)
